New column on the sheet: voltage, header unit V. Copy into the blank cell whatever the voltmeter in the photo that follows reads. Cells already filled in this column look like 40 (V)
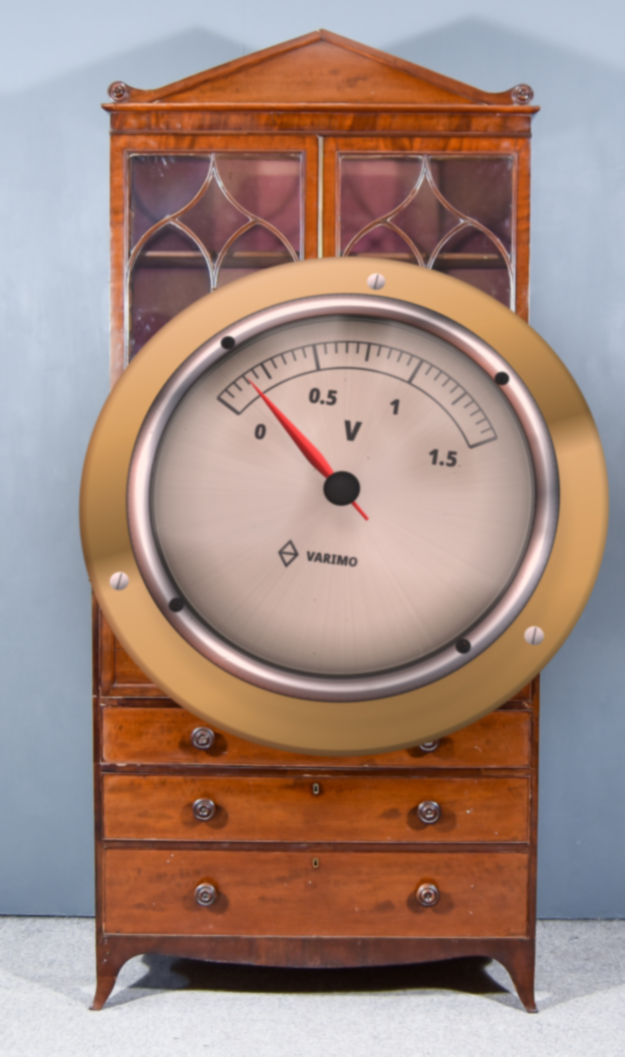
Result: 0.15 (V)
